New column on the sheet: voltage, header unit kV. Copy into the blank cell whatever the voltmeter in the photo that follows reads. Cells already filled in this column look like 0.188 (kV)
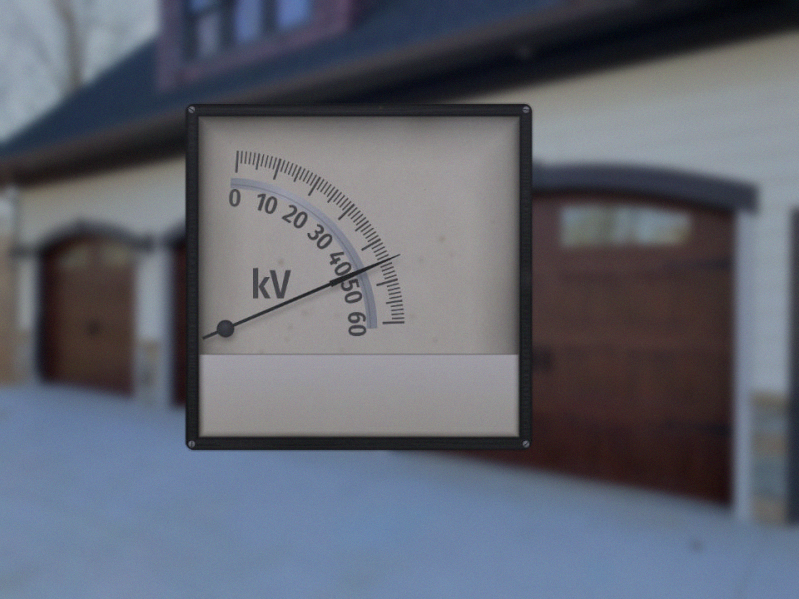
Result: 45 (kV)
